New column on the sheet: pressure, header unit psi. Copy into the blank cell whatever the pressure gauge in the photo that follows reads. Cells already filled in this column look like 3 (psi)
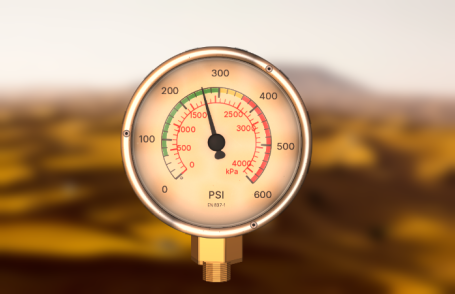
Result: 260 (psi)
